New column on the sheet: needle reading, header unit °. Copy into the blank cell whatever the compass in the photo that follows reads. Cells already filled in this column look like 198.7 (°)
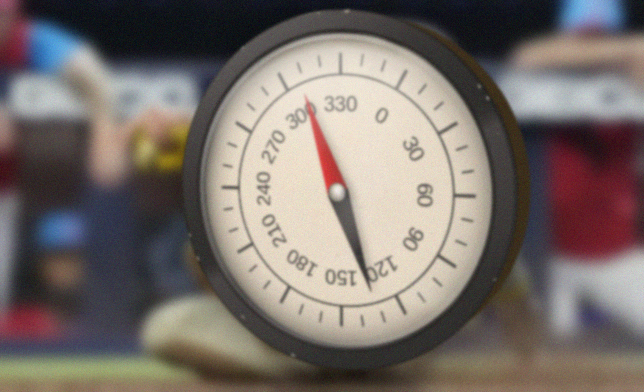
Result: 310 (°)
